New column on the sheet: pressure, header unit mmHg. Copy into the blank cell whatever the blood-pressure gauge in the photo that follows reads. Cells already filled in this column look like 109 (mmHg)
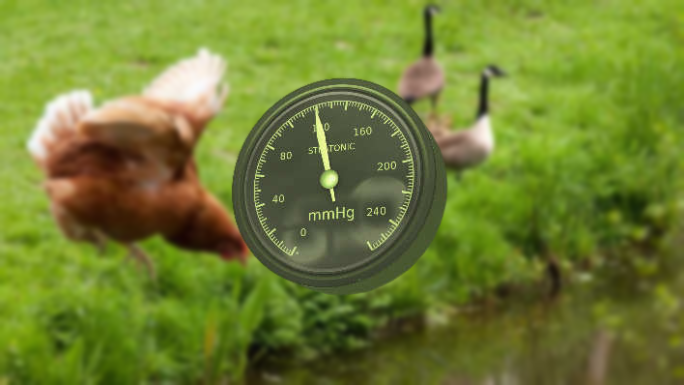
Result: 120 (mmHg)
